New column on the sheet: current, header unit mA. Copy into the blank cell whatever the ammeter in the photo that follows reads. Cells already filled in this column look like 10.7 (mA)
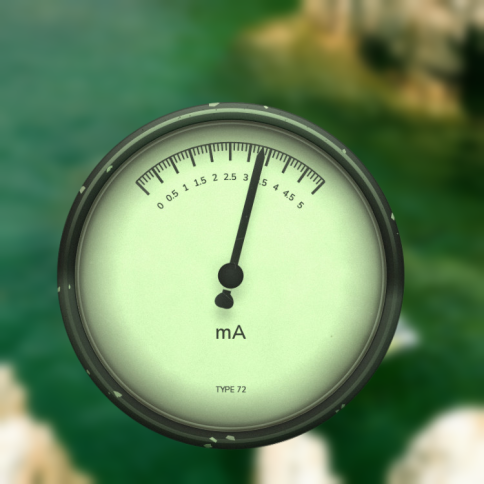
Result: 3.3 (mA)
